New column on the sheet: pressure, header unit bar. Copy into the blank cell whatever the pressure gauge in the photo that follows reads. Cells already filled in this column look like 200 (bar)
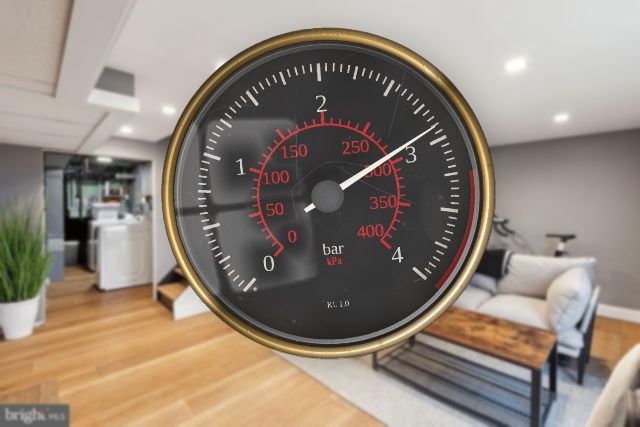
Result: 2.9 (bar)
